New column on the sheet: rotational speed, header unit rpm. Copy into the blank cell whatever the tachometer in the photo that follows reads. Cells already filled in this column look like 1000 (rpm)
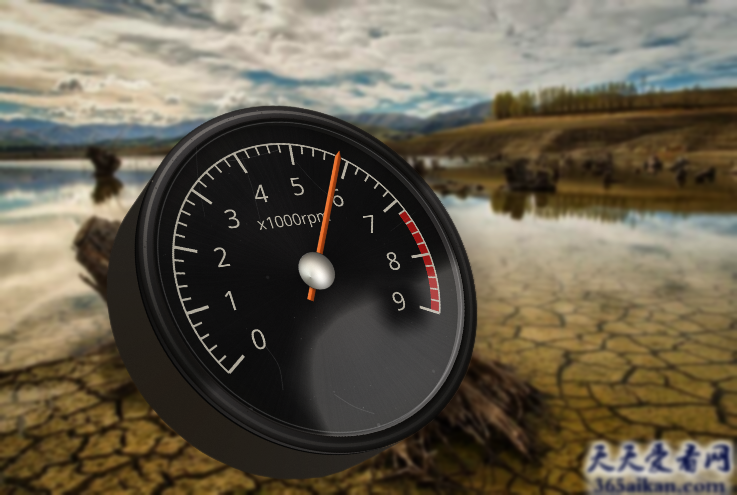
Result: 5800 (rpm)
